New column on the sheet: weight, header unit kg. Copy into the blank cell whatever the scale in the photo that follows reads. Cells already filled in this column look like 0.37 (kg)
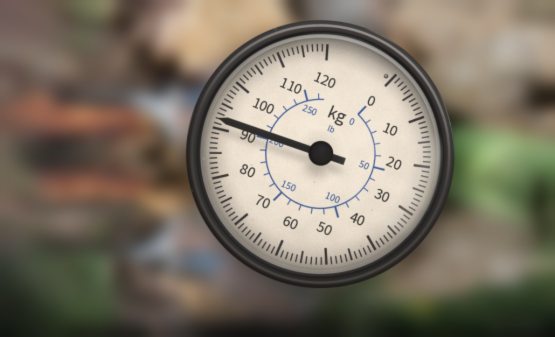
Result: 92 (kg)
